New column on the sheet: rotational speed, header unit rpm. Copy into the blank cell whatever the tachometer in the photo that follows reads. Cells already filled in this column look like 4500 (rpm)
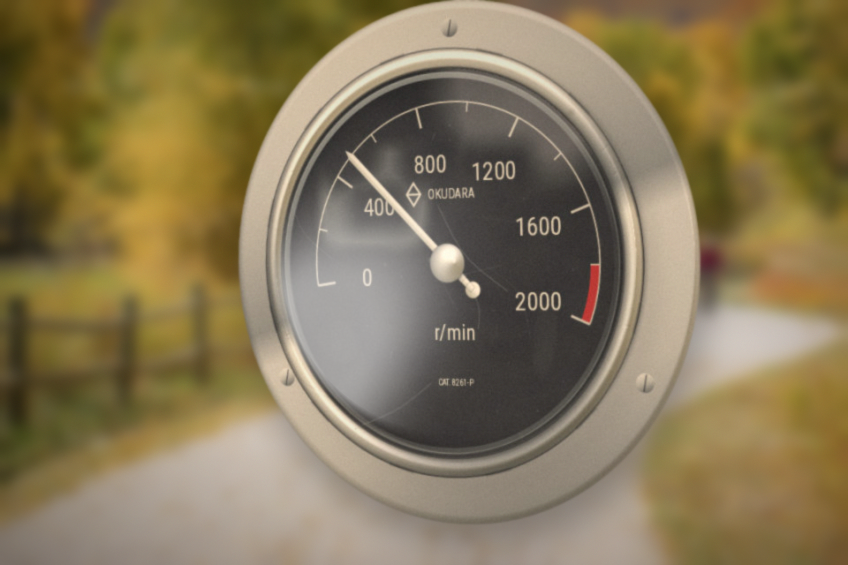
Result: 500 (rpm)
